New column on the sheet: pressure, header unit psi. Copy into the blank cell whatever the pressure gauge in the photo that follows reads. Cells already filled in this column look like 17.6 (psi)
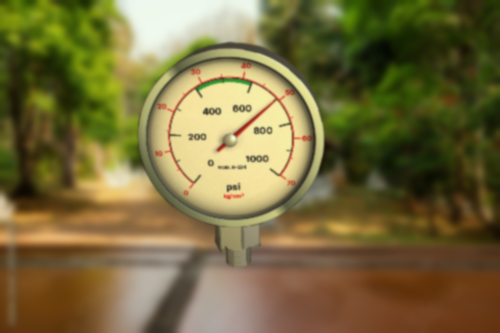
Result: 700 (psi)
